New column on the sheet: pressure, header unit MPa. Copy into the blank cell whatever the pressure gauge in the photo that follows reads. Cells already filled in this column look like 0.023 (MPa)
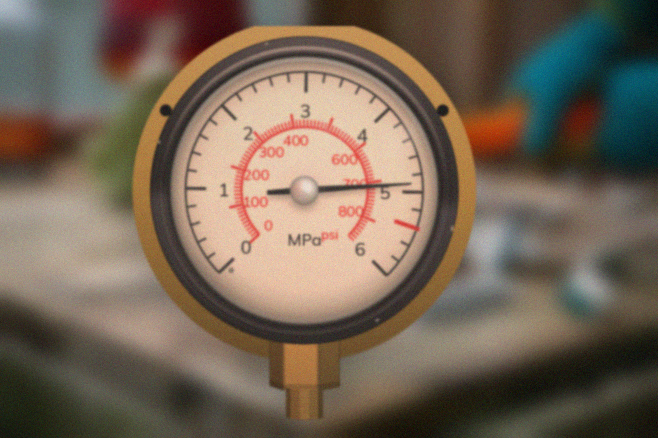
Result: 4.9 (MPa)
